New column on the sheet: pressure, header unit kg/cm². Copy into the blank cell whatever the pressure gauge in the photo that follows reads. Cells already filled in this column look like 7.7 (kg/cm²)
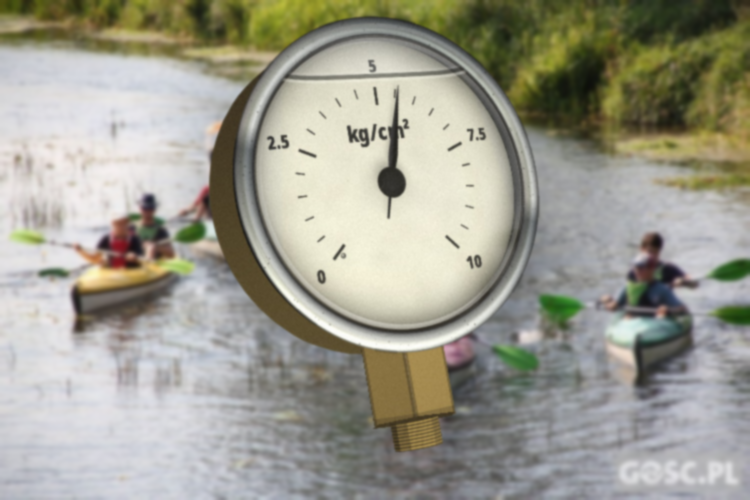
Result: 5.5 (kg/cm²)
